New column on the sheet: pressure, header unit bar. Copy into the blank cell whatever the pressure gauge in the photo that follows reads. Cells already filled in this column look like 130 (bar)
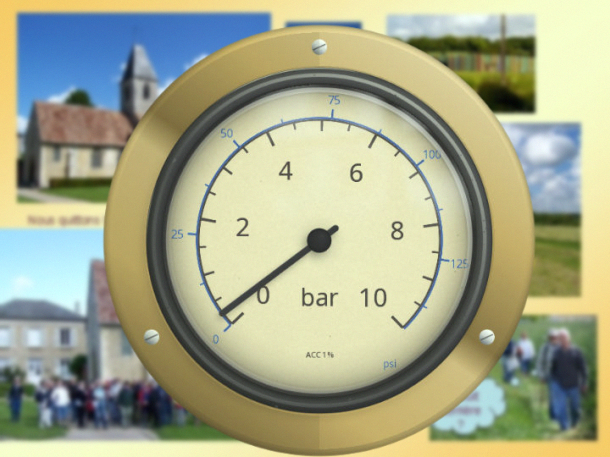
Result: 0.25 (bar)
